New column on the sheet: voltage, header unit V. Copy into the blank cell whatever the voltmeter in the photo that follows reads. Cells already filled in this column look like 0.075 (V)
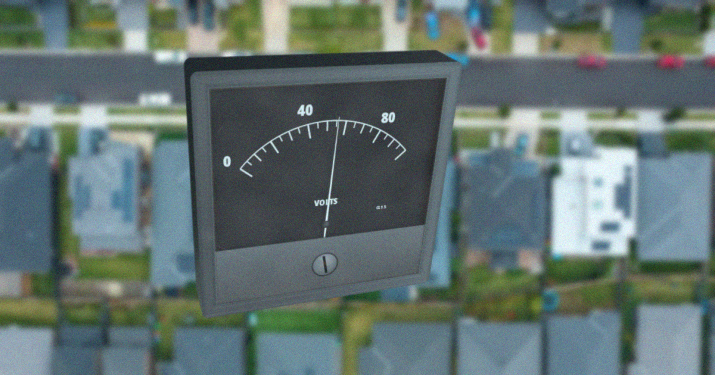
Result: 55 (V)
